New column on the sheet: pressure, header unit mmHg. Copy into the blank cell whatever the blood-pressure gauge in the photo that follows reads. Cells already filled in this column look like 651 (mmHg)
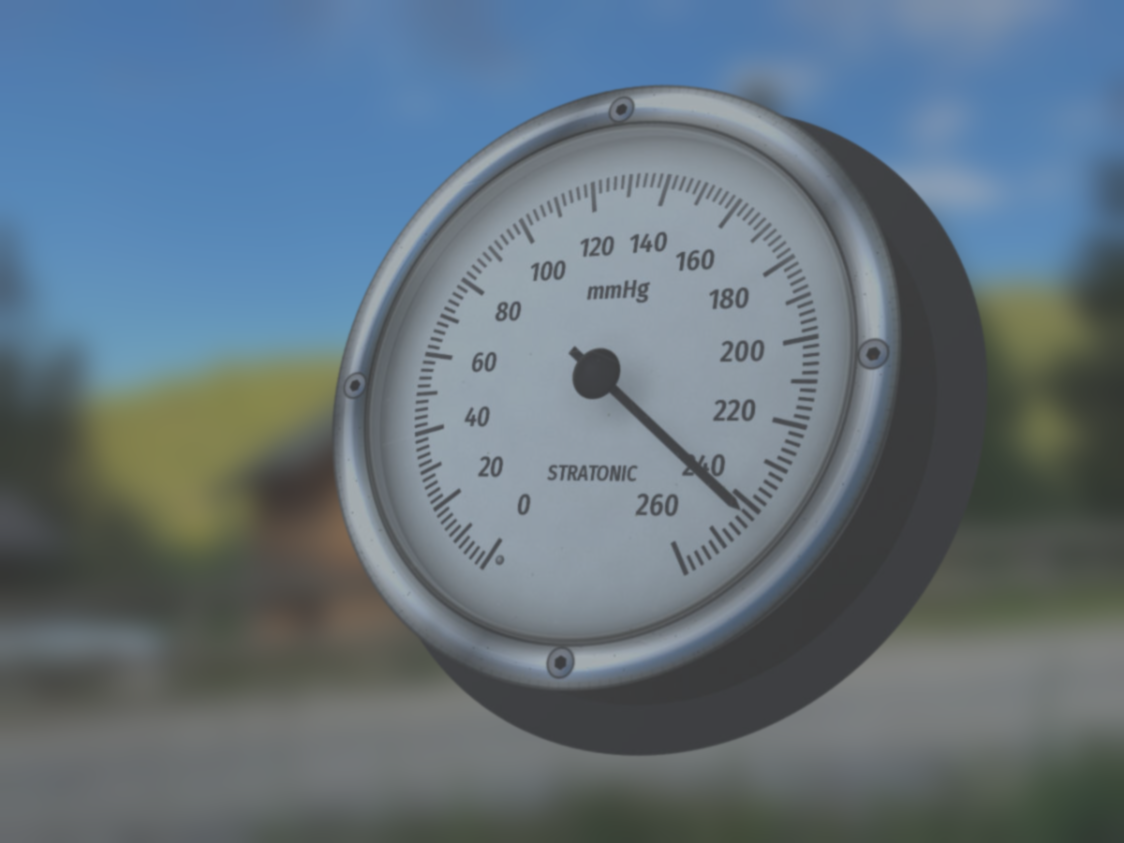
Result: 242 (mmHg)
